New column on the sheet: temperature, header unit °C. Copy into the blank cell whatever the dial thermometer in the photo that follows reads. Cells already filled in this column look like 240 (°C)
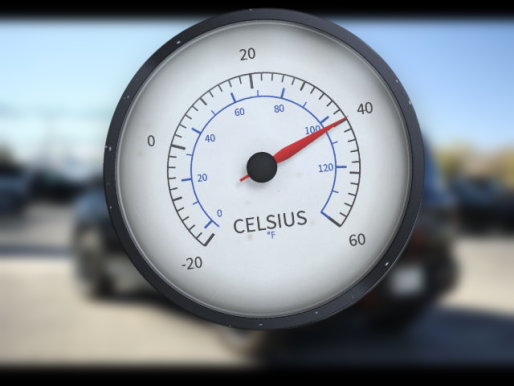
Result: 40 (°C)
